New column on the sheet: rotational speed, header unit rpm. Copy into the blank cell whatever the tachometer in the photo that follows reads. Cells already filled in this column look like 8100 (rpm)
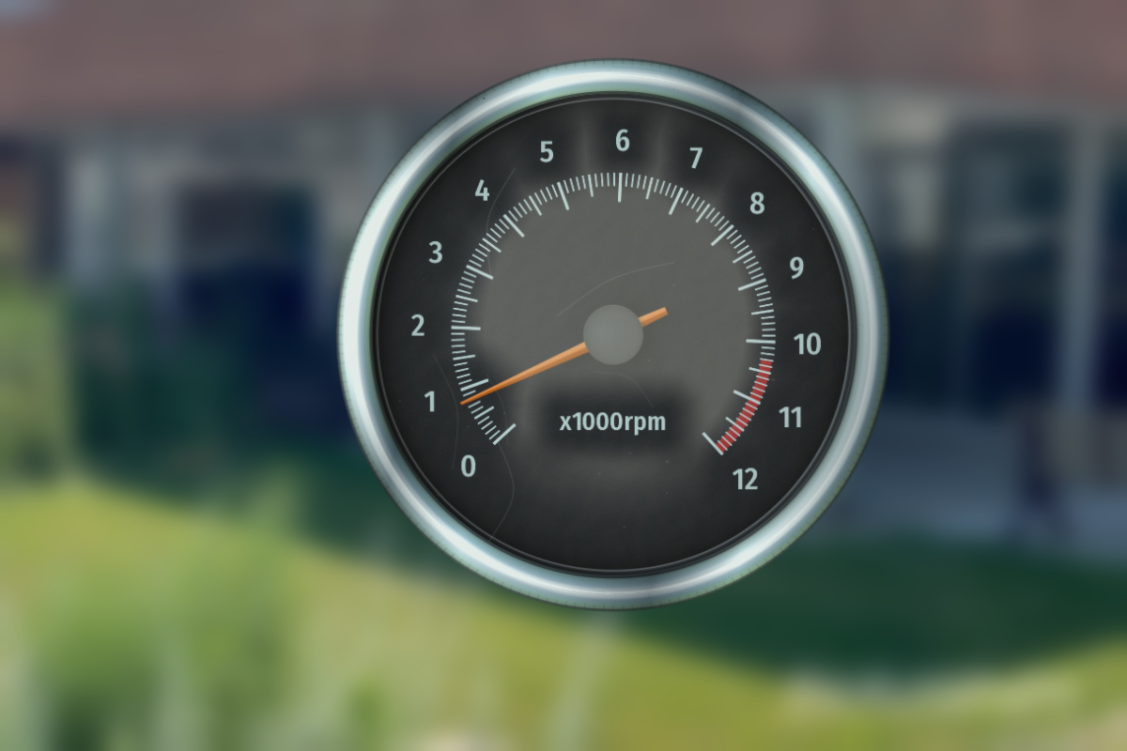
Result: 800 (rpm)
